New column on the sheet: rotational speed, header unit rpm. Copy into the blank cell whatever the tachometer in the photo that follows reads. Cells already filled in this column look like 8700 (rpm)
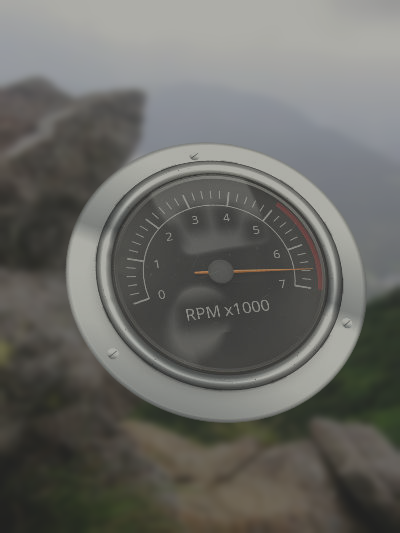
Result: 6600 (rpm)
